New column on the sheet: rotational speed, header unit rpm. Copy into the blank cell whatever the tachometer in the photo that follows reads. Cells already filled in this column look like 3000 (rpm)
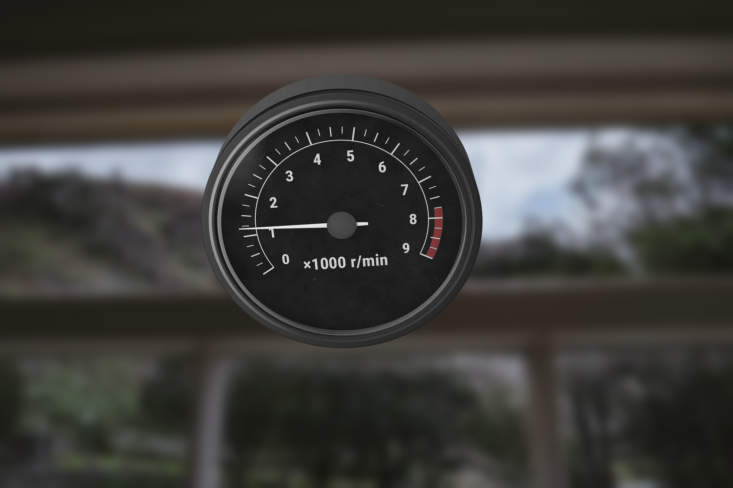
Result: 1250 (rpm)
